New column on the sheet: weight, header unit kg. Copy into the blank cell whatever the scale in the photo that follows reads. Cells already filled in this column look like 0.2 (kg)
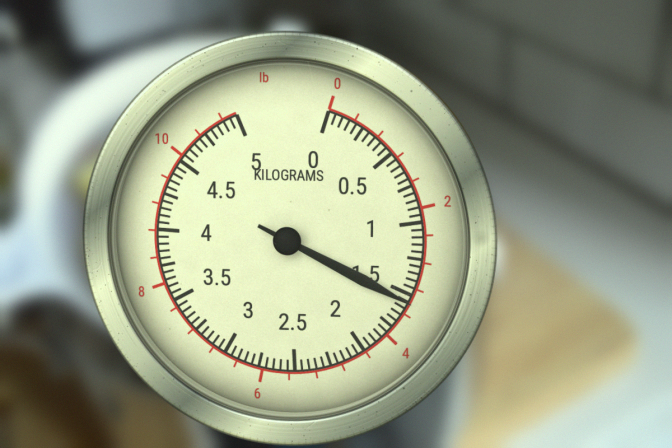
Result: 1.55 (kg)
